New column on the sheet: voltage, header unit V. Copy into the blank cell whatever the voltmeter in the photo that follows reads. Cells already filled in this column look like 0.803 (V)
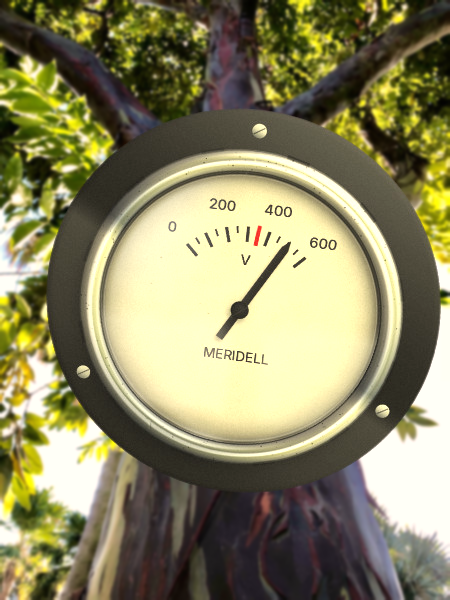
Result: 500 (V)
